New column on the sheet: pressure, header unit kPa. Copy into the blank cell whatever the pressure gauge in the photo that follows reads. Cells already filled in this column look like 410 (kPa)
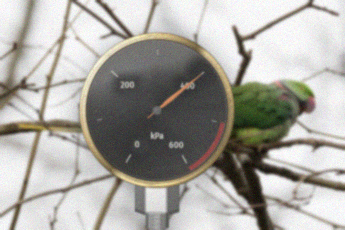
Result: 400 (kPa)
